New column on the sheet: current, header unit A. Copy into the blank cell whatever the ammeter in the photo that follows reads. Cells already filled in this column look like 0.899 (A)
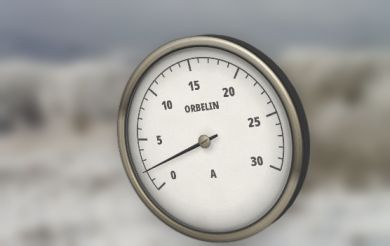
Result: 2 (A)
